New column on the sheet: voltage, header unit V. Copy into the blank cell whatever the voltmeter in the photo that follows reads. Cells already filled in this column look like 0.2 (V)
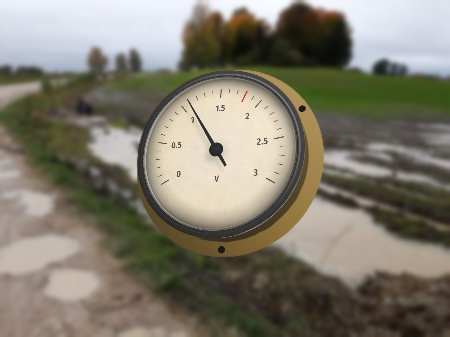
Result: 1.1 (V)
